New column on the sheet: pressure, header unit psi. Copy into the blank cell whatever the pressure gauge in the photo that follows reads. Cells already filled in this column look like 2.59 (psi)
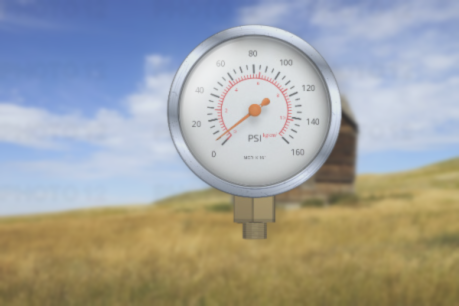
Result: 5 (psi)
